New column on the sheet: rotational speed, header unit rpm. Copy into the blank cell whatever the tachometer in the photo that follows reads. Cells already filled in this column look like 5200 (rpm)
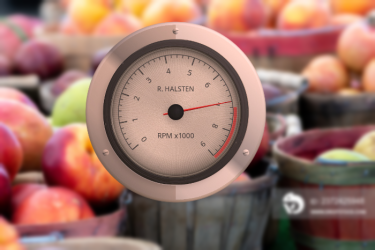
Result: 7000 (rpm)
